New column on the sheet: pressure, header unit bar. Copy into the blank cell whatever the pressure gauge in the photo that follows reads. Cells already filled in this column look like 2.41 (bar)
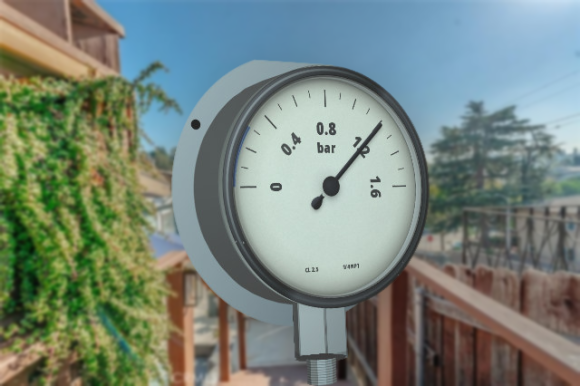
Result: 1.2 (bar)
